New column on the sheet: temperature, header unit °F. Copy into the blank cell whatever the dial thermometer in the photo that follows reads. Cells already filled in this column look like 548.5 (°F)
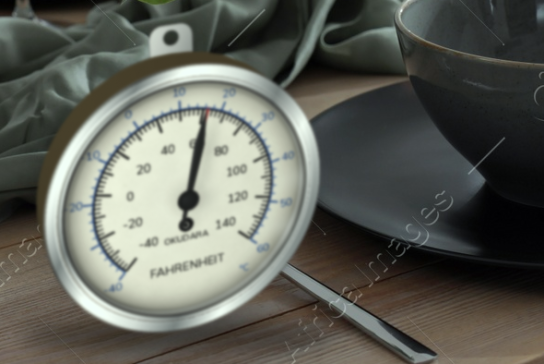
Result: 60 (°F)
